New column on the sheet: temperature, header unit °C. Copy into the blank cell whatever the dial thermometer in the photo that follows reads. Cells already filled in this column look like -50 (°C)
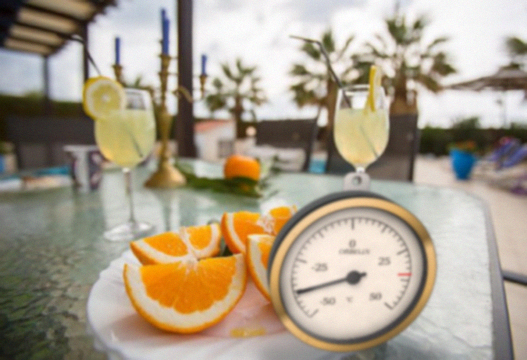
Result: -37.5 (°C)
